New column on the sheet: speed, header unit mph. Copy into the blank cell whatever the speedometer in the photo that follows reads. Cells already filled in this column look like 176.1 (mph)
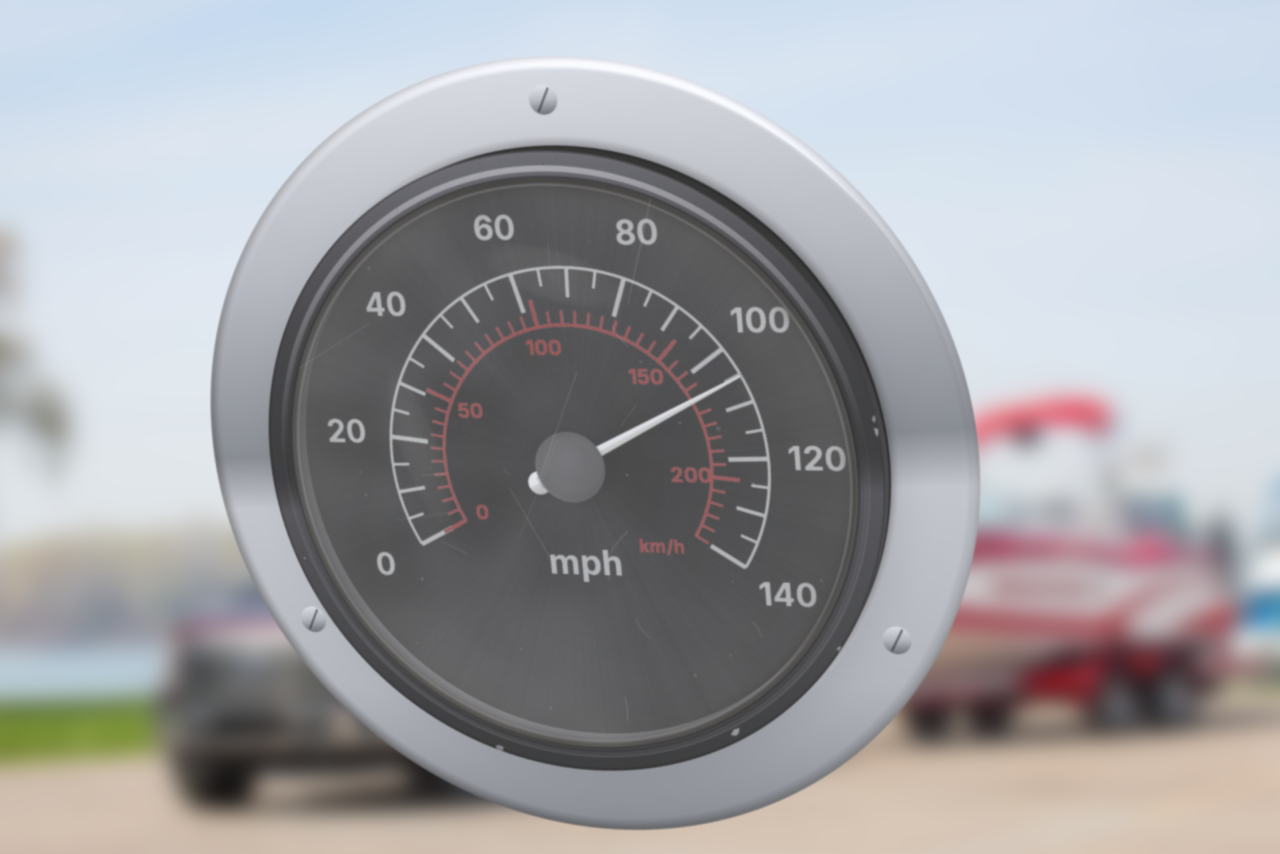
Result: 105 (mph)
